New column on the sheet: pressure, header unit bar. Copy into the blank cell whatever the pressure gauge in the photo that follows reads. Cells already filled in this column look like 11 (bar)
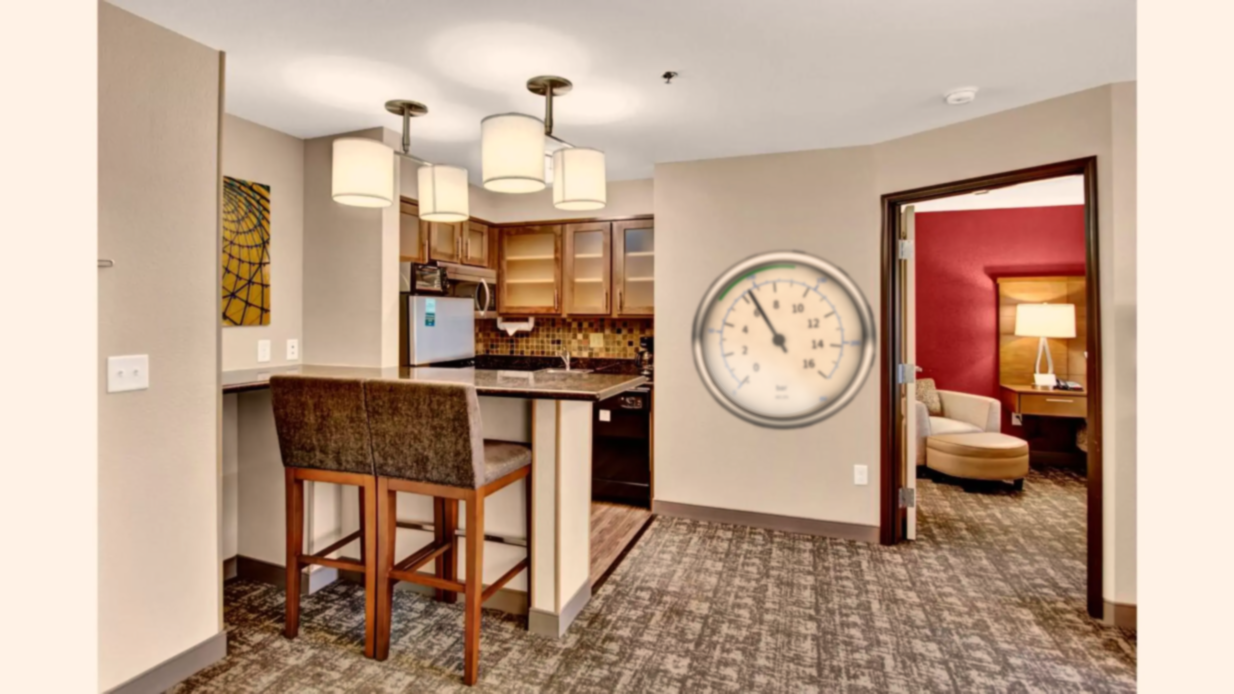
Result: 6.5 (bar)
